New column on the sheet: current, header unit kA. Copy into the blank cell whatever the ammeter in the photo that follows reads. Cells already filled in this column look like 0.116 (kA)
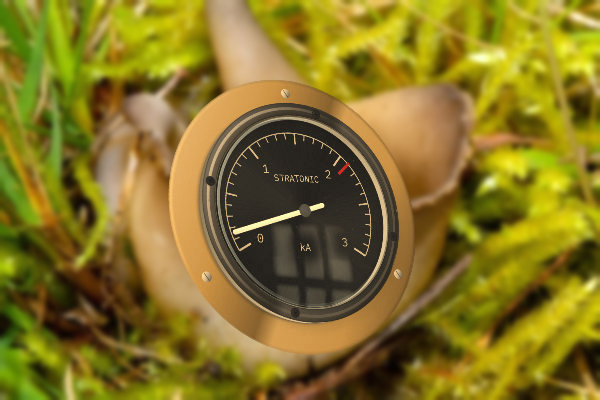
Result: 0.15 (kA)
